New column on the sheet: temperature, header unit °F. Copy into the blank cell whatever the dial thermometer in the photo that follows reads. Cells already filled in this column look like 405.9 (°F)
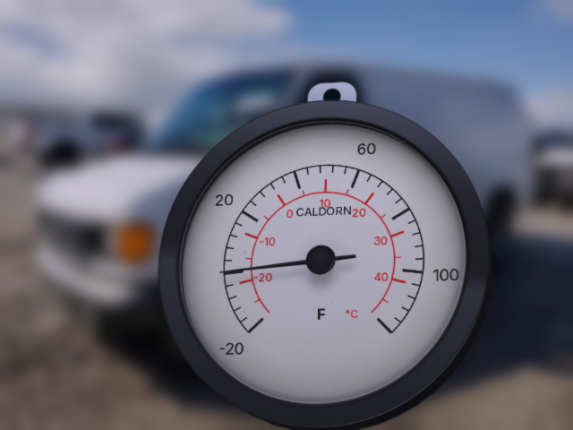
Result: 0 (°F)
